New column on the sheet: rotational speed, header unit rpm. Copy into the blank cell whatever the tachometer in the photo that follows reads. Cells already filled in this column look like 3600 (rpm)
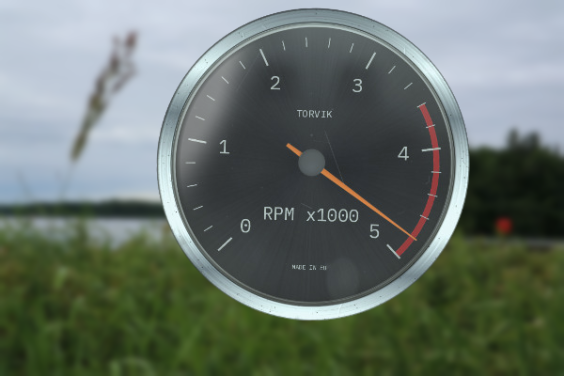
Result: 4800 (rpm)
